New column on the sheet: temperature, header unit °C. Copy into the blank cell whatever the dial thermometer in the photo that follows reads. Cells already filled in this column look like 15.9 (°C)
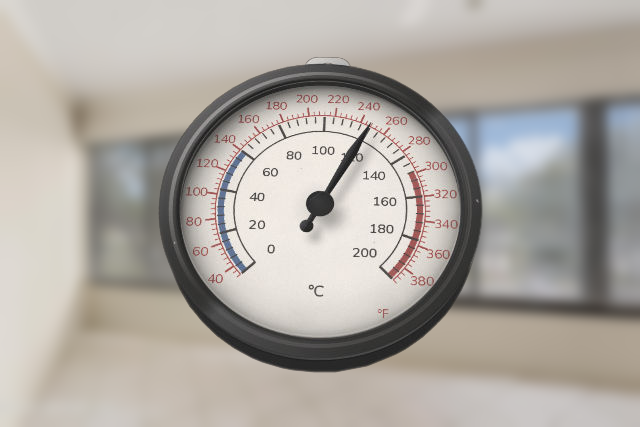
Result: 120 (°C)
